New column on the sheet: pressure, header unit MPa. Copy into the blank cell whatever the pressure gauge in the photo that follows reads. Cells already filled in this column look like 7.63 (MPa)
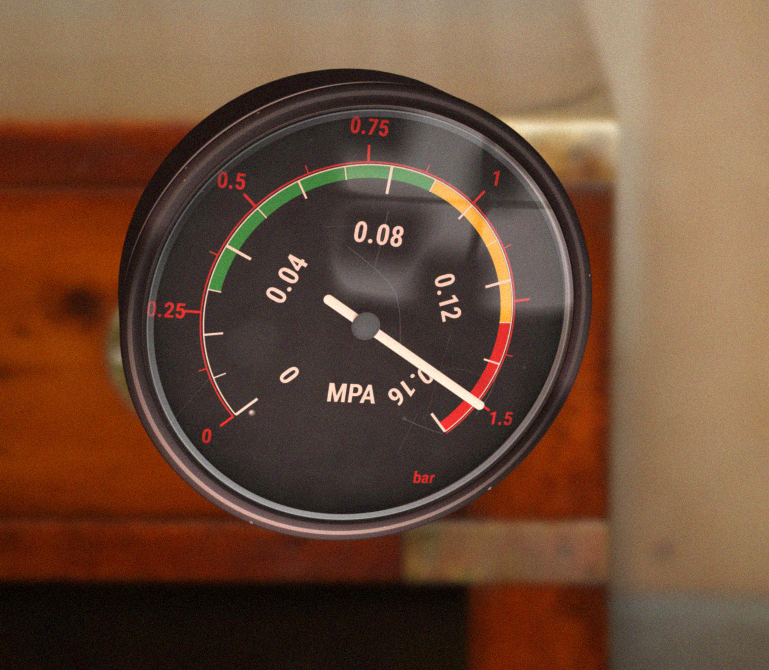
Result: 0.15 (MPa)
